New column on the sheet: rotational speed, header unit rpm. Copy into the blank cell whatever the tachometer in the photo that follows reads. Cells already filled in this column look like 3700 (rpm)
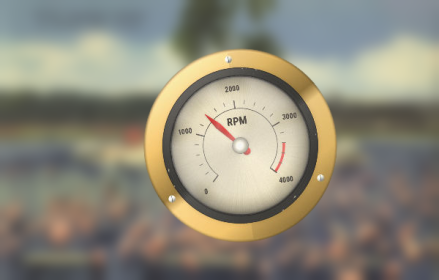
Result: 1400 (rpm)
